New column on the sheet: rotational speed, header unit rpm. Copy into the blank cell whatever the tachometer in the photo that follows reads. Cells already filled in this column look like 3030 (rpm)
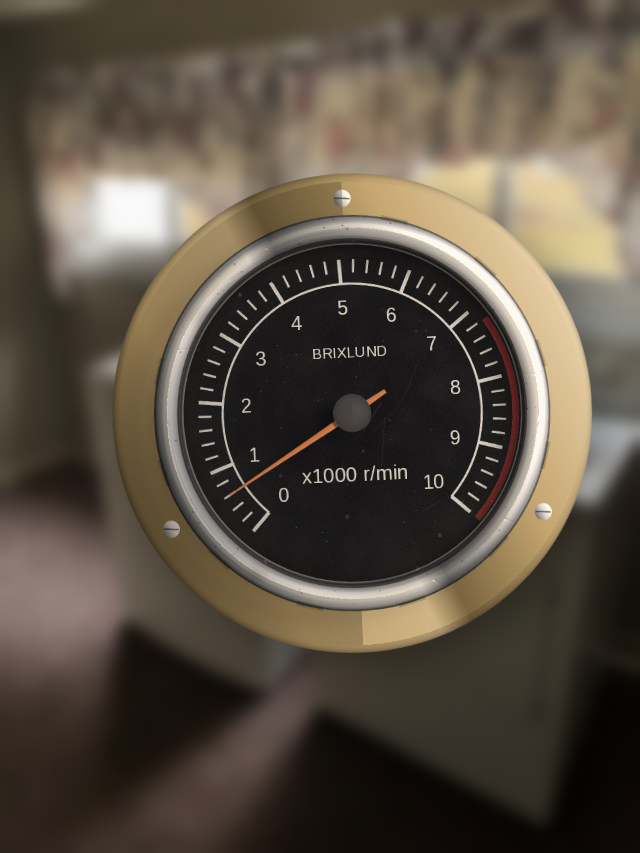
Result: 600 (rpm)
